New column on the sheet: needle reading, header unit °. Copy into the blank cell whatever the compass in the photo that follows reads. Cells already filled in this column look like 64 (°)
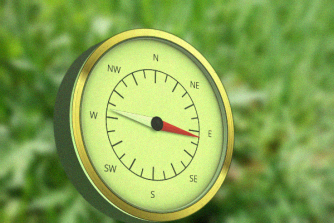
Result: 97.5 (°)
